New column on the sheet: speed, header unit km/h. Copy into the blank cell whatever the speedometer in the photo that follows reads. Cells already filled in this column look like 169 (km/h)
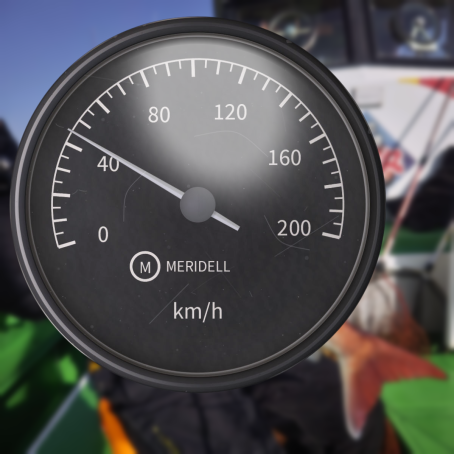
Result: 45 (km/h)
